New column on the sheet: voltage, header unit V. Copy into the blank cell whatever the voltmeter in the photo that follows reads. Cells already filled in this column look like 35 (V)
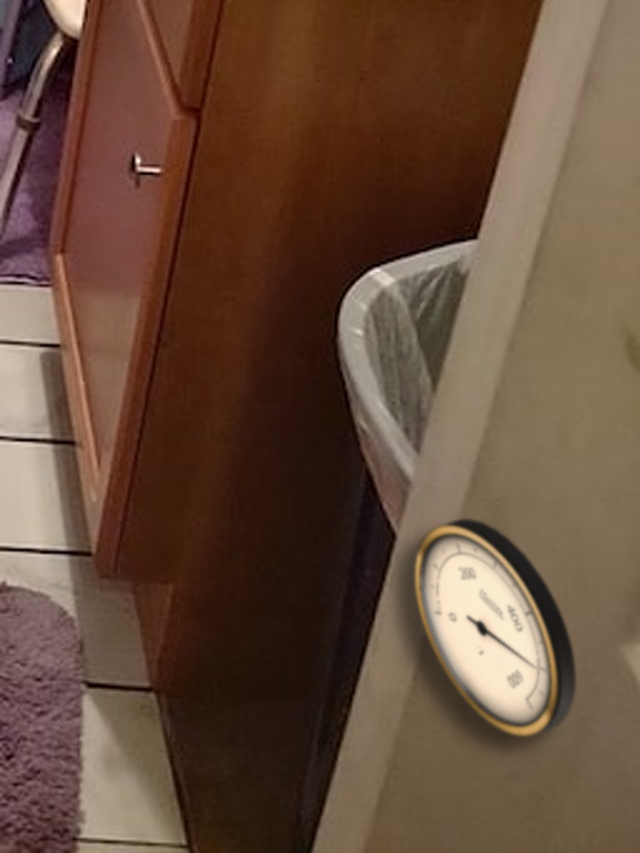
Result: 500 (V)
